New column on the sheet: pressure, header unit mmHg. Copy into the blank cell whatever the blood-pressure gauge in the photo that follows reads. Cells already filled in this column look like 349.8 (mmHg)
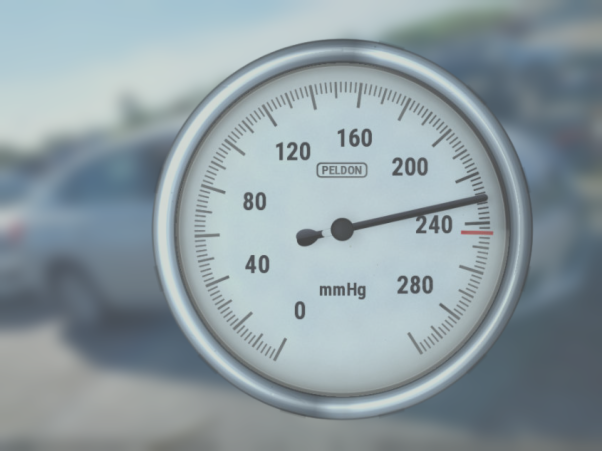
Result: 230 (mmHg)
